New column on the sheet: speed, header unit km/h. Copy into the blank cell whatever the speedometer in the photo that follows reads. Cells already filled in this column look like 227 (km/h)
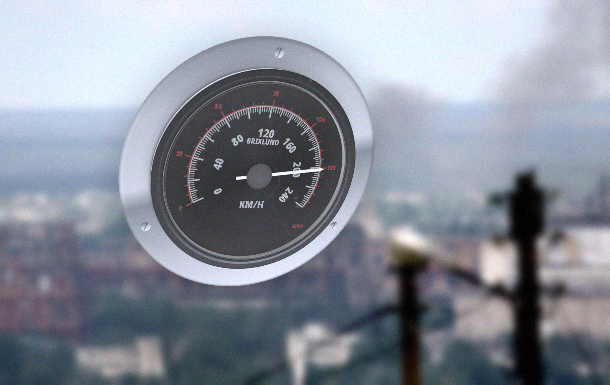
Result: 200 (km/h)
